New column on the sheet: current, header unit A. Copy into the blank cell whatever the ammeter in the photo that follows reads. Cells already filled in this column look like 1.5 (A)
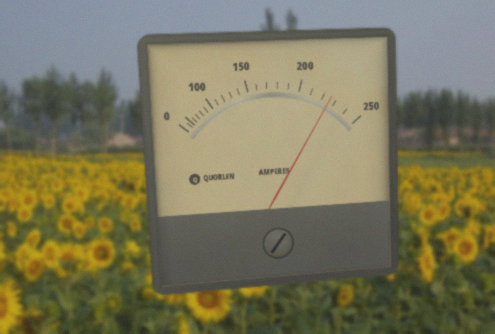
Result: 225 (A)
